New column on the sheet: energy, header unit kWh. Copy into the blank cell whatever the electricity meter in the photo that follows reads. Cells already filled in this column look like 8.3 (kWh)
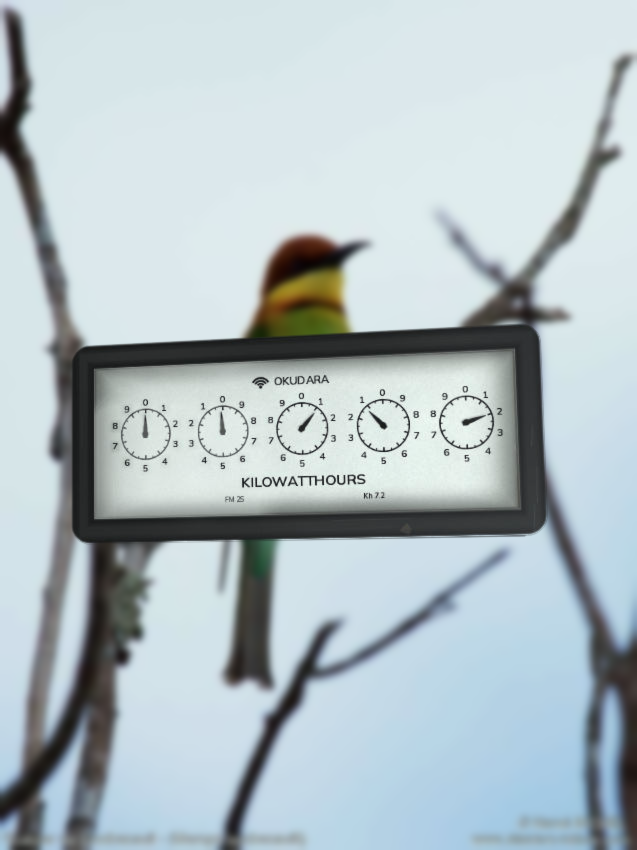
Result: 112 (kWh)
